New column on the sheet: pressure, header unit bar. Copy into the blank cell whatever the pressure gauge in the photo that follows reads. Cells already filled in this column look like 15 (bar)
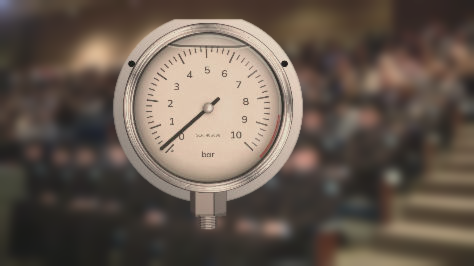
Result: 0.2 (bar)
